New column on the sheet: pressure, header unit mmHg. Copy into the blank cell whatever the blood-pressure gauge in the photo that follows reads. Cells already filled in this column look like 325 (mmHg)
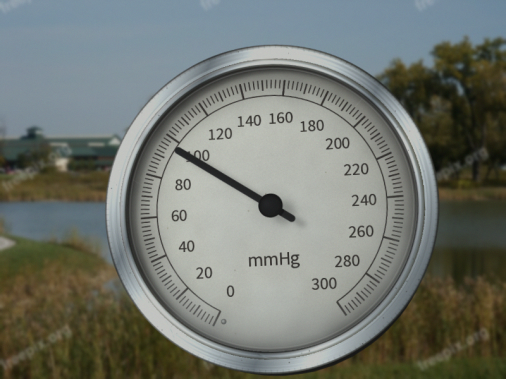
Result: 96 (mmHg)
